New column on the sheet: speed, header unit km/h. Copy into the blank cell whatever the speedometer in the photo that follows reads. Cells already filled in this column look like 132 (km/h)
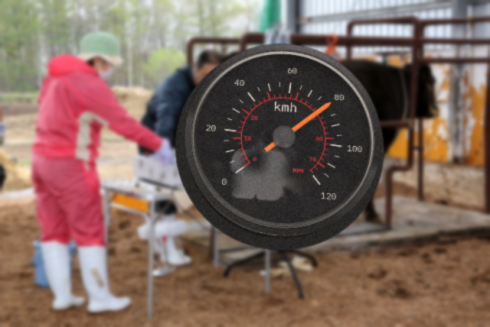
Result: 80 (km/h)
